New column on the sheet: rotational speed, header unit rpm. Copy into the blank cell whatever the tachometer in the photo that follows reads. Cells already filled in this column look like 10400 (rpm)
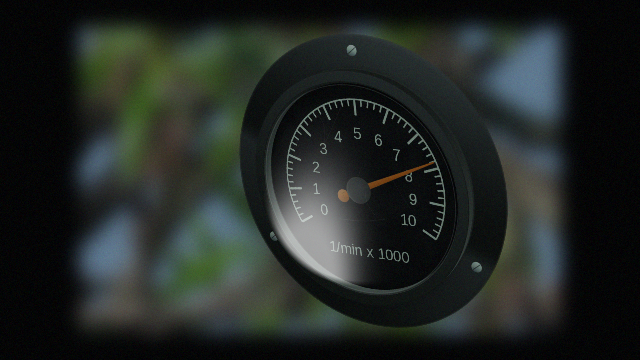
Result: 7800 (rpm)
